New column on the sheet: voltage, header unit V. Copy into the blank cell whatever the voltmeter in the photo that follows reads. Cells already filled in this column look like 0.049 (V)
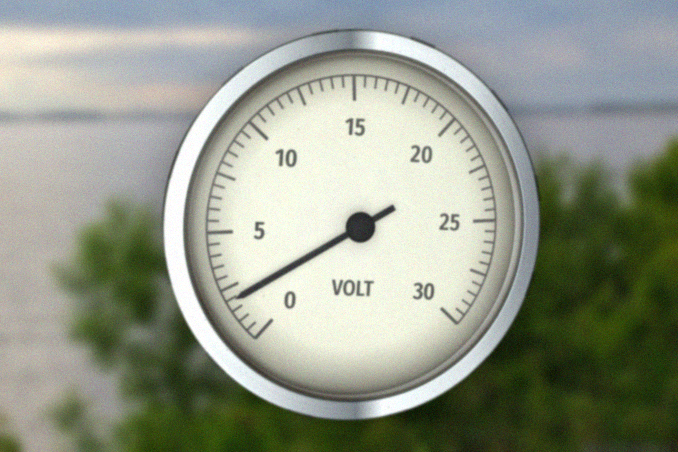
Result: 2 (V)
